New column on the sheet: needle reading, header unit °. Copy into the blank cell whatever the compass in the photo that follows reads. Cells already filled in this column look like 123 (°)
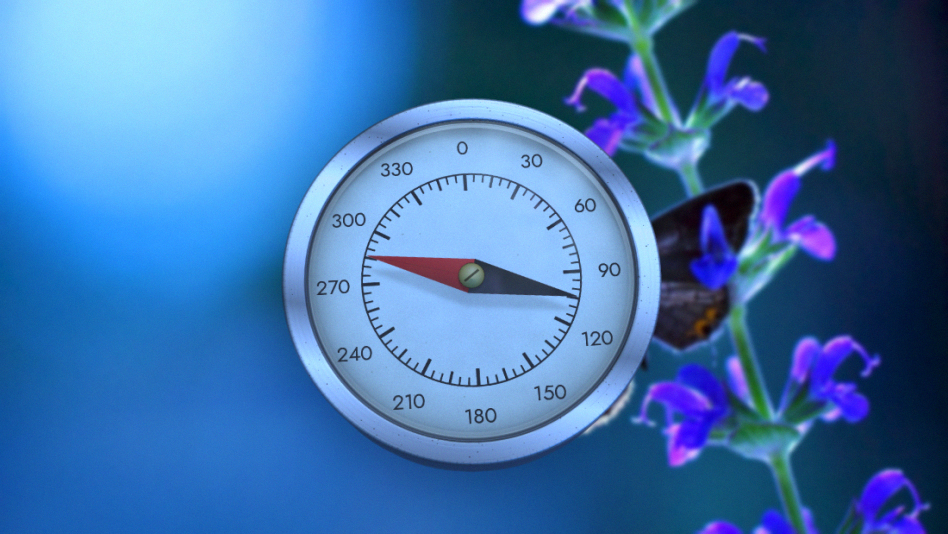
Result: 285 (°)
